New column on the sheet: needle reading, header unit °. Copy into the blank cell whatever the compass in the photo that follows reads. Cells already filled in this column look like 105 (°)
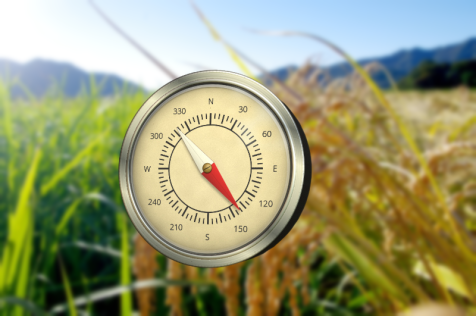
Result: 140 (°)
